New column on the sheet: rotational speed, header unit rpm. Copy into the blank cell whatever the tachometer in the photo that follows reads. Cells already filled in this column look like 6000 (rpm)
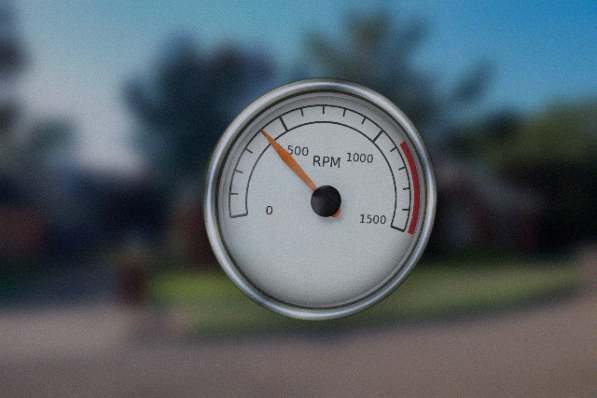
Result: 400 (rpm)
